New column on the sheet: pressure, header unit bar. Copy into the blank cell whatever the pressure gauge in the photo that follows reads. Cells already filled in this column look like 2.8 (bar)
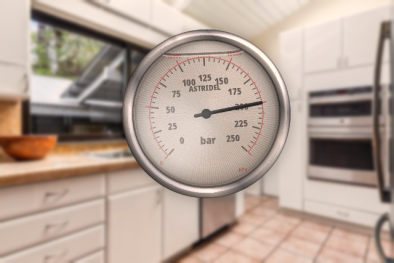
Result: 200 (bar)
